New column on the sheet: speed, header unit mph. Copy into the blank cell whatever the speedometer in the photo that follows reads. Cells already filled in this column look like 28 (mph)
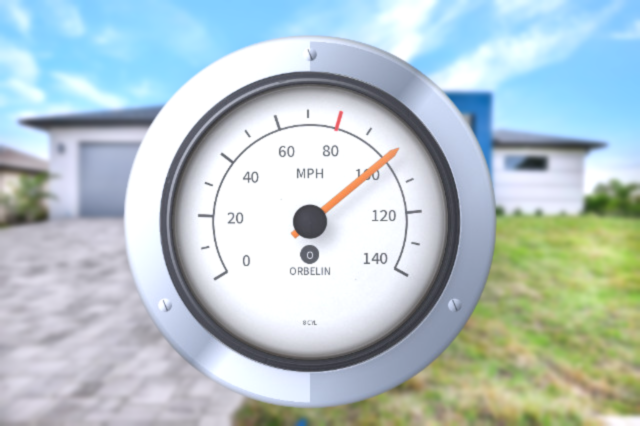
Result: 100 (mph)
